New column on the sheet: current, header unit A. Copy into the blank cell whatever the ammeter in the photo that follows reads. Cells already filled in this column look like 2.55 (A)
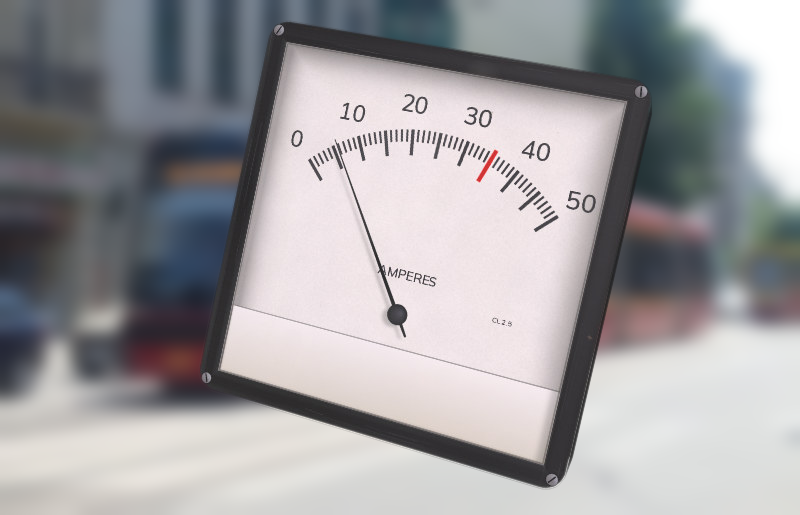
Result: 6 (A)
